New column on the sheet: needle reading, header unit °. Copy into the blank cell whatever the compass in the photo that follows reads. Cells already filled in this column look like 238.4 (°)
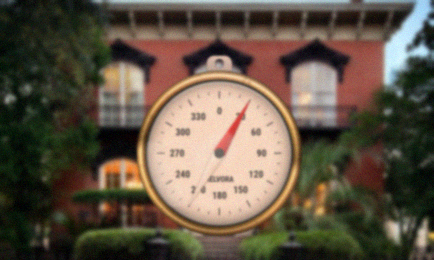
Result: 30 (°)
